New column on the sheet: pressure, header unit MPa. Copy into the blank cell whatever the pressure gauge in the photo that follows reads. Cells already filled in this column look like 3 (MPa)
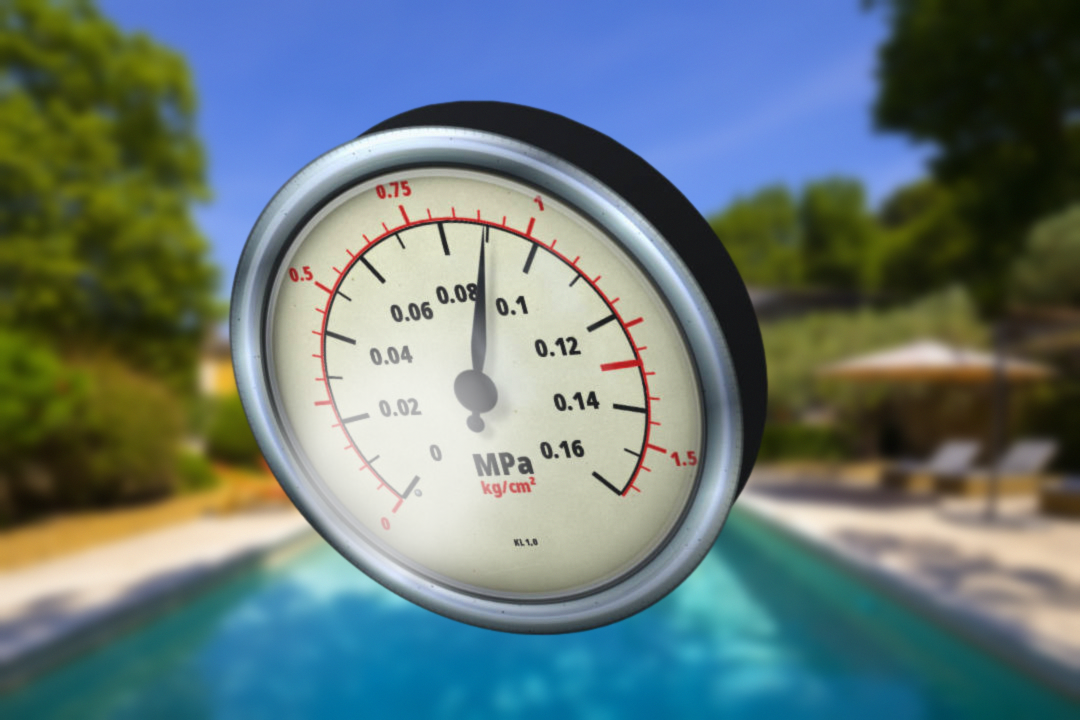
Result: 0.09 (MPa)
